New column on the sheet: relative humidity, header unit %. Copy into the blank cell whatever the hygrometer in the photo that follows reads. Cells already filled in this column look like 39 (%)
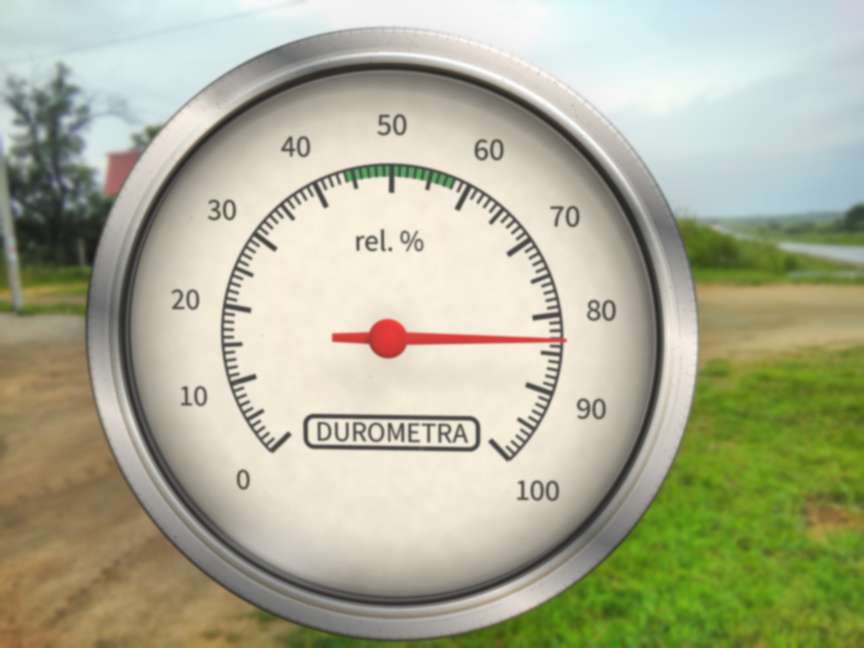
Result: 83 (%)
